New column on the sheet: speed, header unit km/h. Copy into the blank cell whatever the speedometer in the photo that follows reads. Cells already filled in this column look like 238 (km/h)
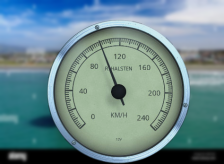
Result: 100 (km/h)
